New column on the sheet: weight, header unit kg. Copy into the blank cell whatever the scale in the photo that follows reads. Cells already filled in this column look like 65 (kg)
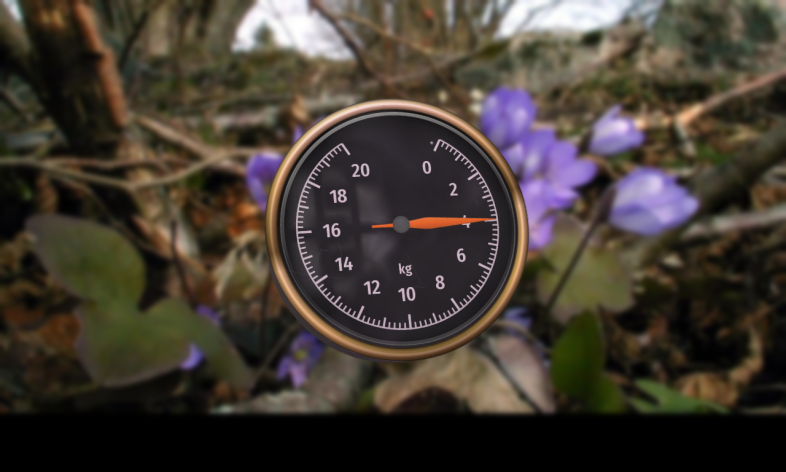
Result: 4 (kg)
